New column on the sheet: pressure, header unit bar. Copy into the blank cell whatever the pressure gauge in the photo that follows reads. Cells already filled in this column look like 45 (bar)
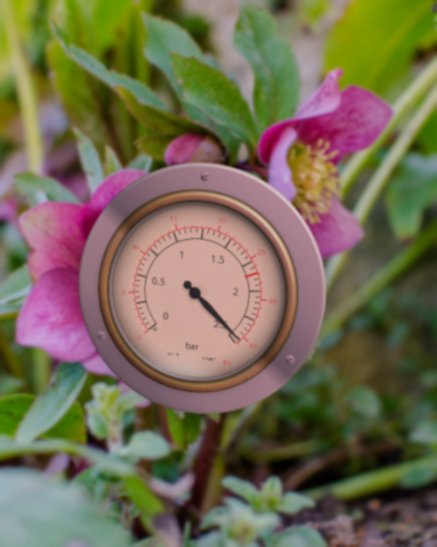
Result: 2.45 (bar)
